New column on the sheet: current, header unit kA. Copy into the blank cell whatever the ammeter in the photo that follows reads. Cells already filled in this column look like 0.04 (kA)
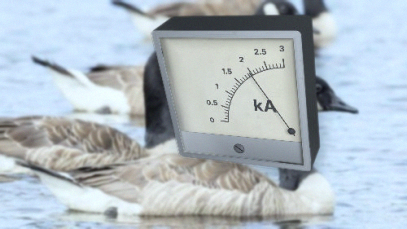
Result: 2 (kA)
